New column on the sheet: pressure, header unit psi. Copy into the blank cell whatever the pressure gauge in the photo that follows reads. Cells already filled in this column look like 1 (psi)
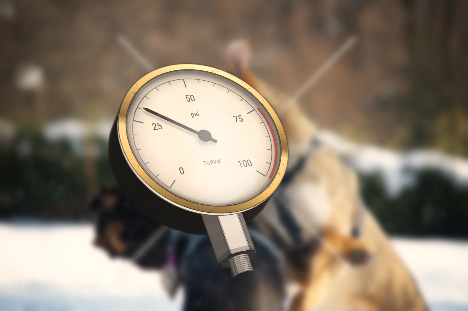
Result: 30 (psi)
